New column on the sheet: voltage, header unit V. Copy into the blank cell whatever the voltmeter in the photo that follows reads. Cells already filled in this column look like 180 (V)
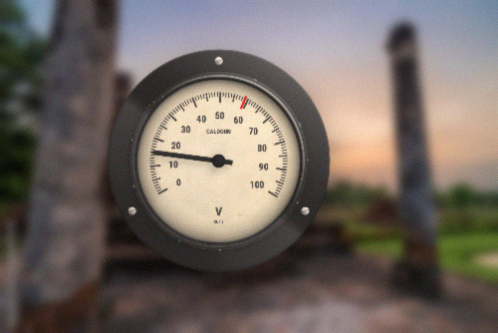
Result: 15 (V)
